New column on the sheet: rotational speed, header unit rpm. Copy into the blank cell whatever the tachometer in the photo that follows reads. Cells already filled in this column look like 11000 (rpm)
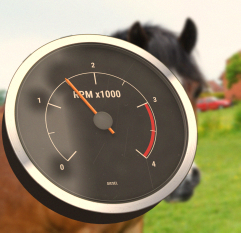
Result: 1500 (rpm)
